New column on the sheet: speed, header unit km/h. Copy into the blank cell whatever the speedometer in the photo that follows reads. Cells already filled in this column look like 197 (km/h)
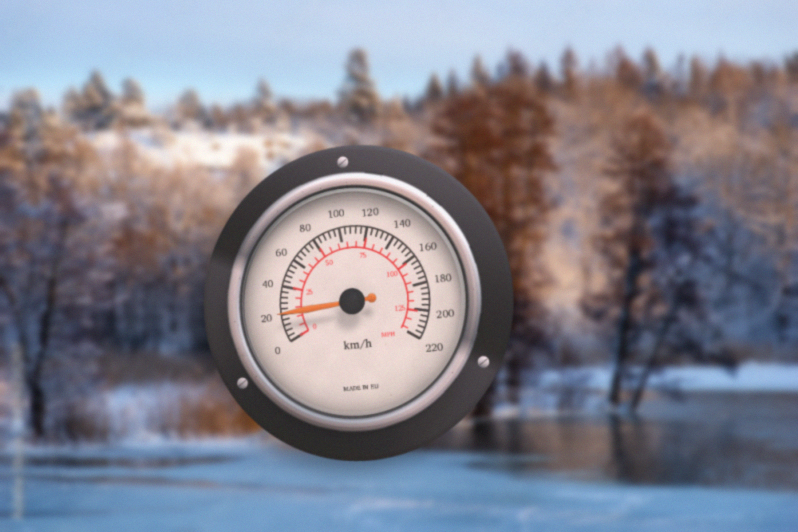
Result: 20 (km/h)
